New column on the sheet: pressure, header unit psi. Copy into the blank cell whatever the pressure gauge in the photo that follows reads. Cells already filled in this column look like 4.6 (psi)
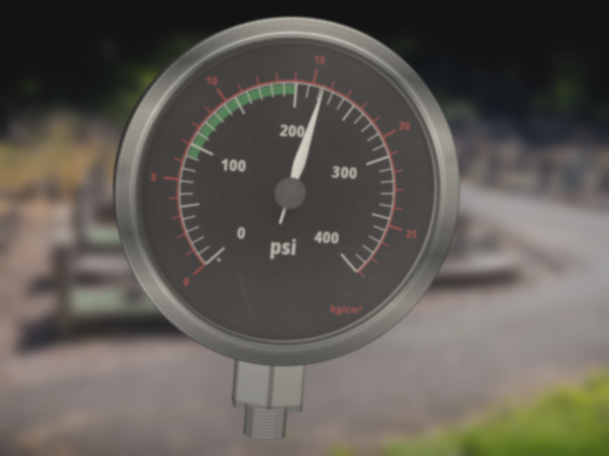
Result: 220 (psi)
